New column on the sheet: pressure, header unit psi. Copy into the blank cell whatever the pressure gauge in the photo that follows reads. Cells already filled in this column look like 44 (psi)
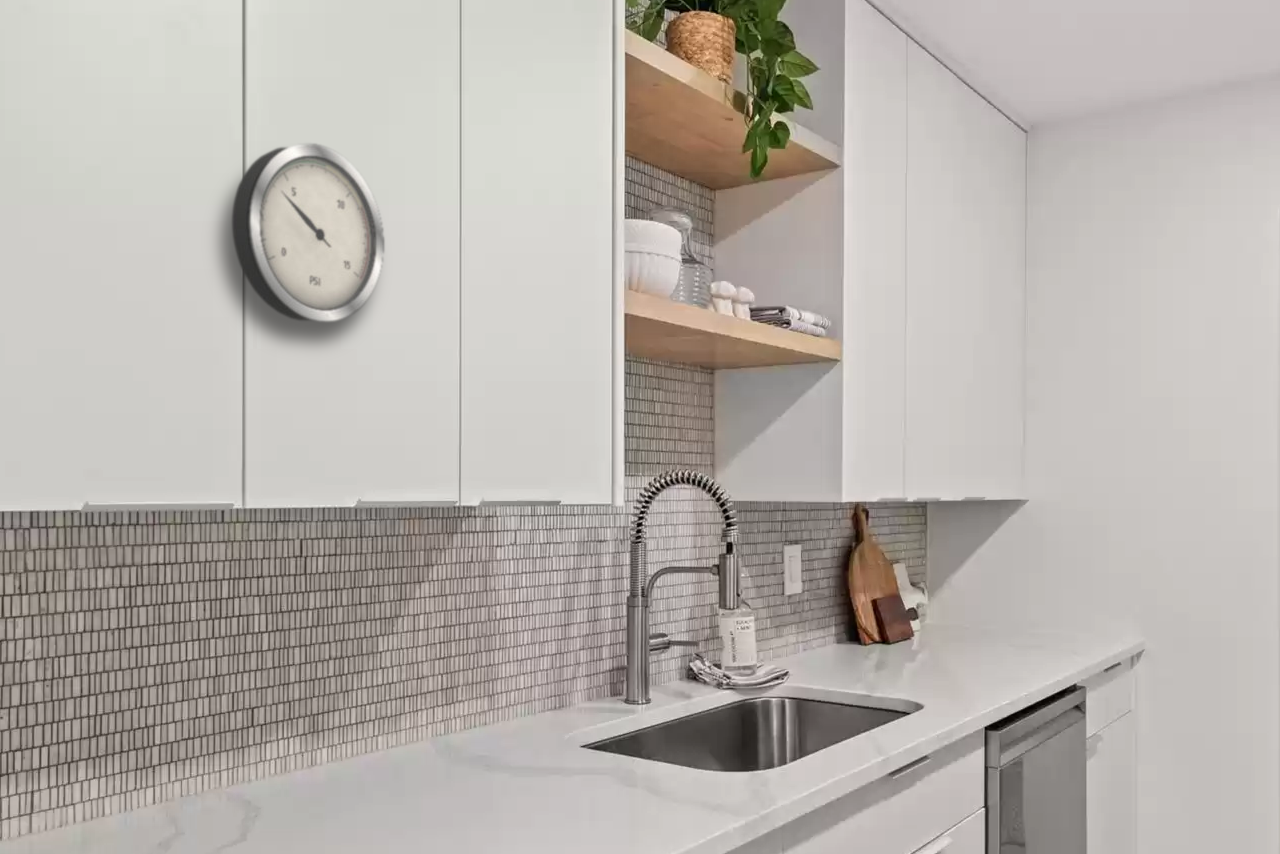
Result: 4 (psi)
